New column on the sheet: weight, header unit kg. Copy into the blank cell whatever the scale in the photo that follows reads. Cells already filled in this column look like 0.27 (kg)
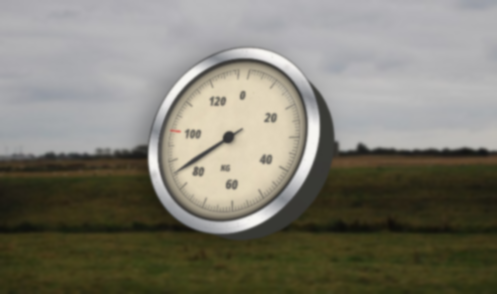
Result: 85 (kg)
